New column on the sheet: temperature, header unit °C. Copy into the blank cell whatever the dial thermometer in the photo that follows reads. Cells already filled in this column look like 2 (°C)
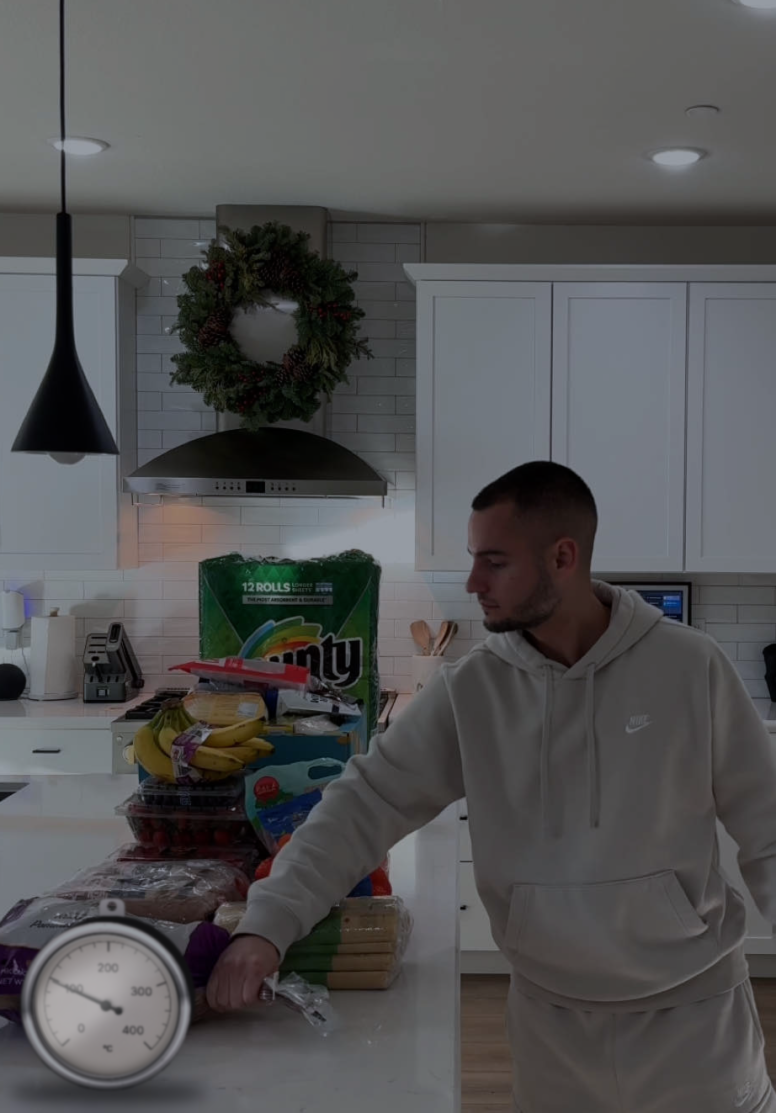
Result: 100 (°C)
